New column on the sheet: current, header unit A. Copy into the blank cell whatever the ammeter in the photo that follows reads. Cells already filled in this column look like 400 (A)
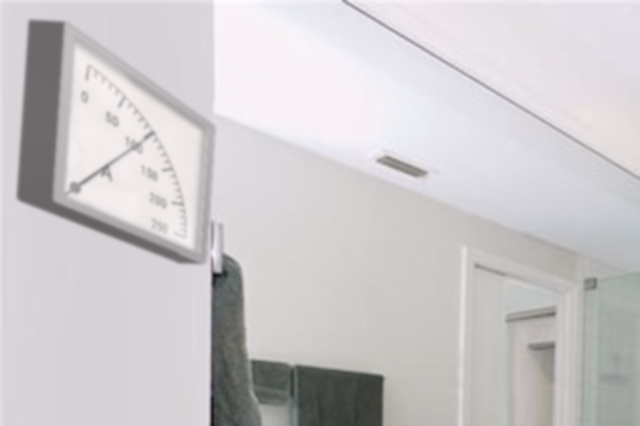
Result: 100 (A)
